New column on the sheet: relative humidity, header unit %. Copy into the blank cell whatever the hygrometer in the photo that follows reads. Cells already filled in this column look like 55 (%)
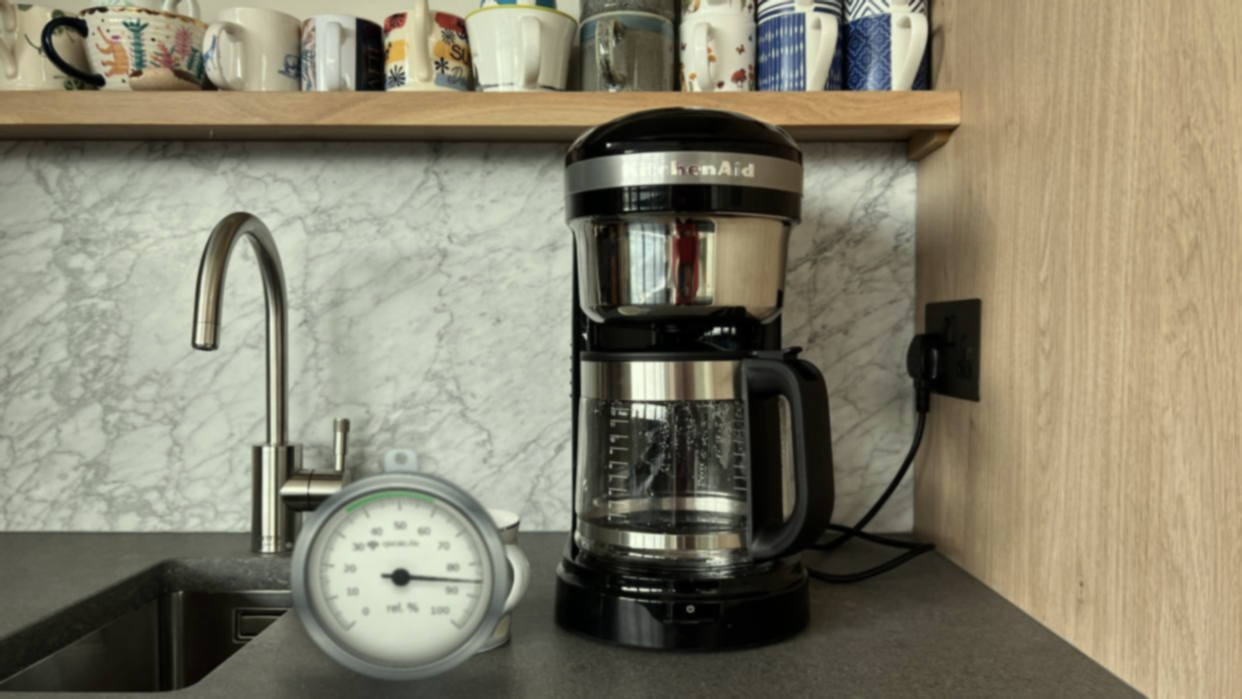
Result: 85 (%)
